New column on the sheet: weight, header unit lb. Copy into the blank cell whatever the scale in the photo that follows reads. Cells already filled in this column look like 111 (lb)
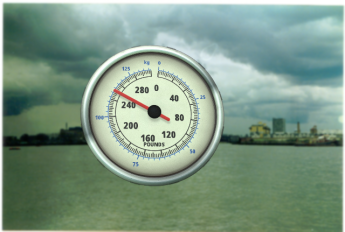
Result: 250 (lb)
